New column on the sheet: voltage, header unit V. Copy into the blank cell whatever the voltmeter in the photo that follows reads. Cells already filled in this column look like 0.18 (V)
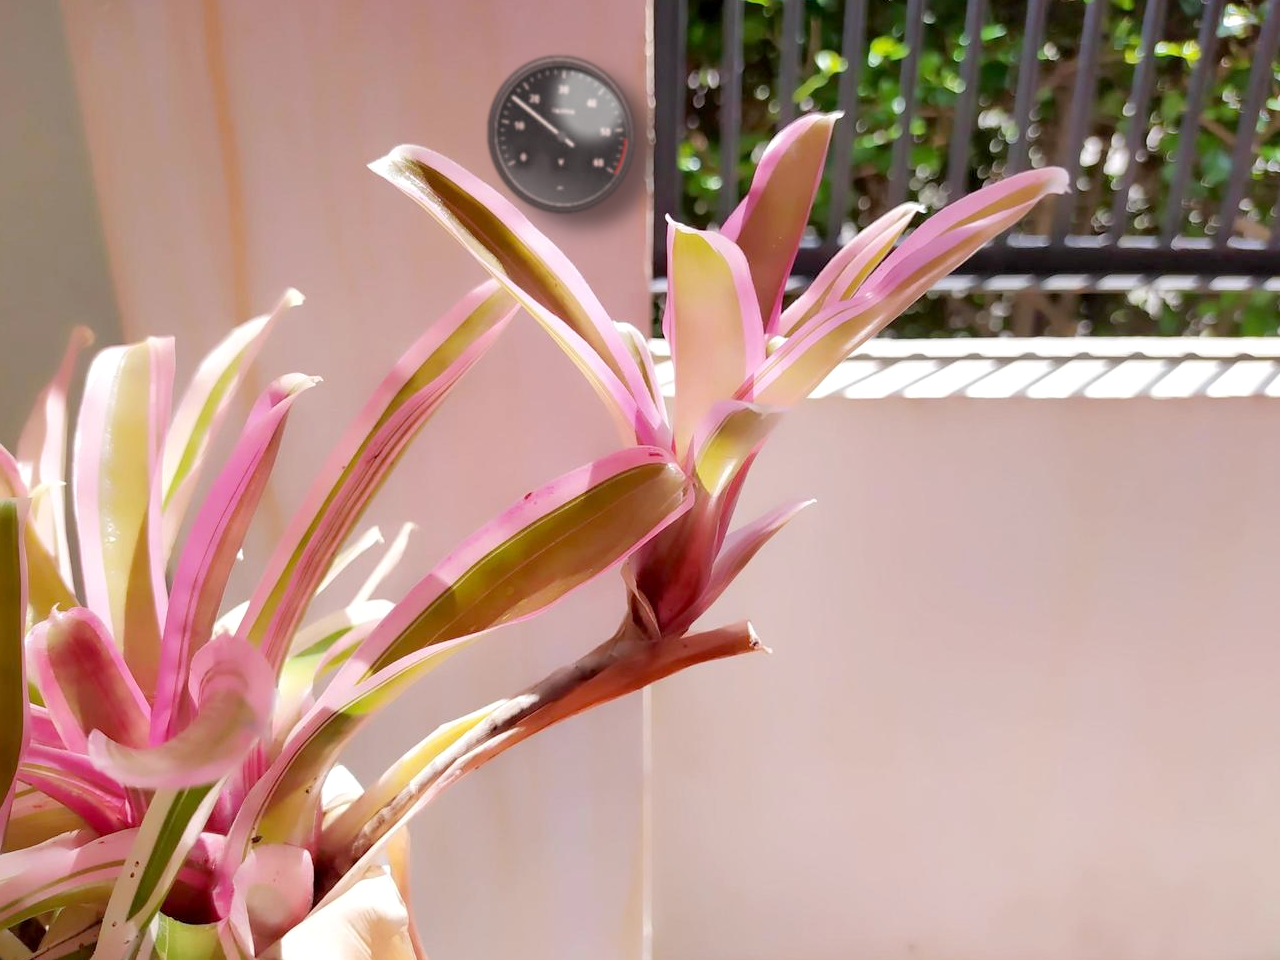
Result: 16 (V)
